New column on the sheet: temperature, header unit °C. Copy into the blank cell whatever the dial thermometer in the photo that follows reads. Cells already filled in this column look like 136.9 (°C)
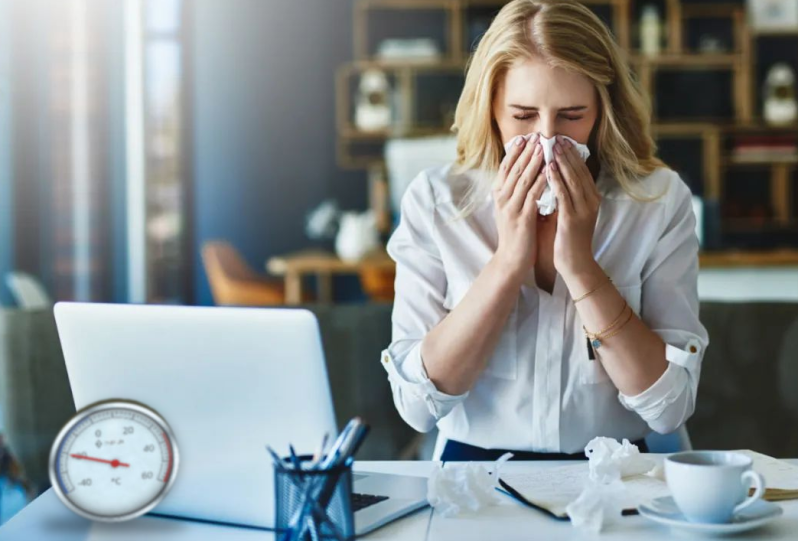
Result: -20 (°C)
